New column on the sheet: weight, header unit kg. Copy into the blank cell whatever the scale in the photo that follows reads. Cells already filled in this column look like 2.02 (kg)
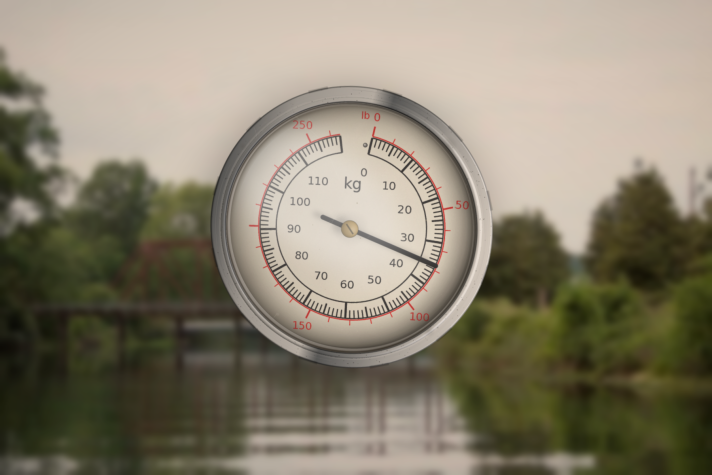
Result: 35 (kg)
